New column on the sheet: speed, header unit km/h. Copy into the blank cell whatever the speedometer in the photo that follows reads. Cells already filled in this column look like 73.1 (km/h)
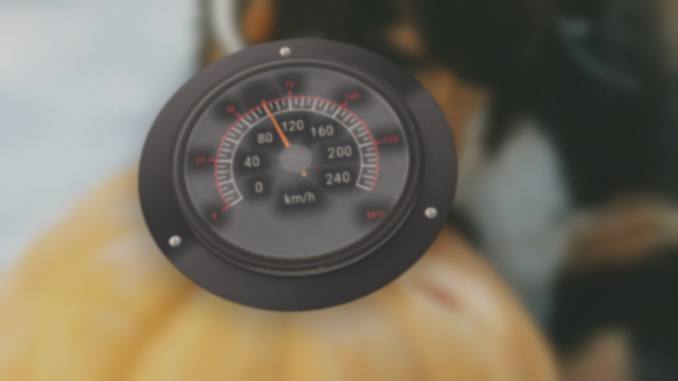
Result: 100 (km/h)
